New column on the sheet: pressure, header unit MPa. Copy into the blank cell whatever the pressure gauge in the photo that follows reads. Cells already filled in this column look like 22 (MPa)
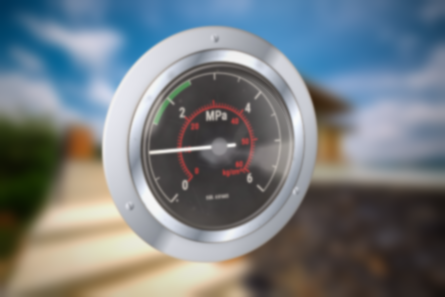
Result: 1 (MPa)
